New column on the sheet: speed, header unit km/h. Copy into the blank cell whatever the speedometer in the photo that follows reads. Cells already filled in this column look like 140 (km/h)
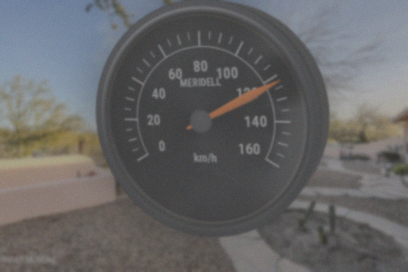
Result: 122.5 (km/h)
